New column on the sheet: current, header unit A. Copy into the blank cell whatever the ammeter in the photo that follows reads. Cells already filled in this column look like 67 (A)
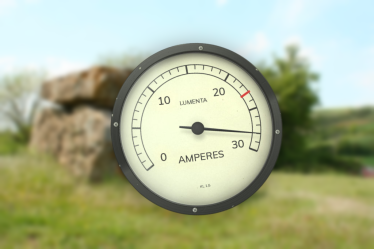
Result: 28 (A)
